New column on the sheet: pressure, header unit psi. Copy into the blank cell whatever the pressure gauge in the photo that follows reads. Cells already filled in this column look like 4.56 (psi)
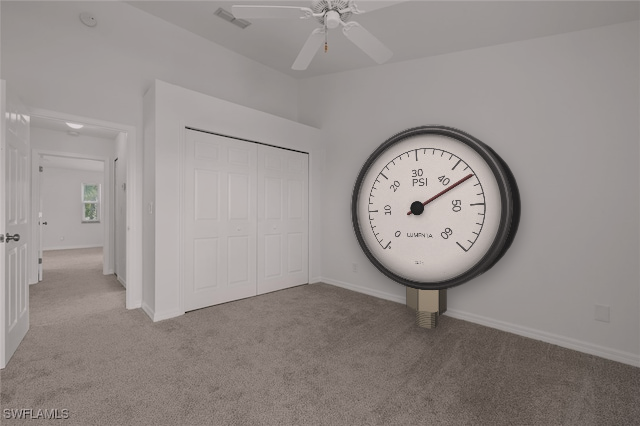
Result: 44 (psi)
